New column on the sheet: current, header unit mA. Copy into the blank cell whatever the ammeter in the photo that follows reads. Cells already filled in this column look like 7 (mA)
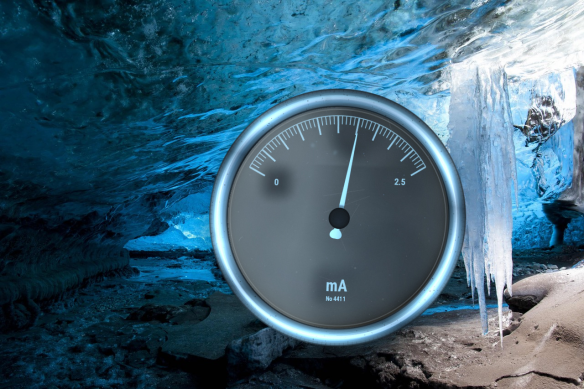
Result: 1.5 (mA)
